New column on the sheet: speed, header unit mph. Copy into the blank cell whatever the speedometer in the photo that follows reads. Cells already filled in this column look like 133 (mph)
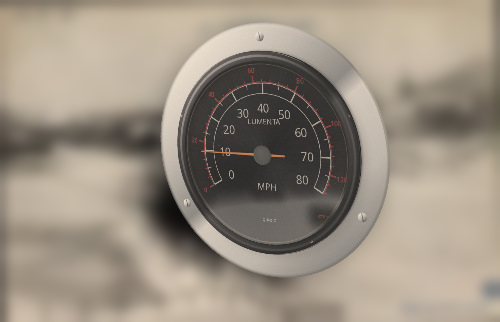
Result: 10 (mph)
